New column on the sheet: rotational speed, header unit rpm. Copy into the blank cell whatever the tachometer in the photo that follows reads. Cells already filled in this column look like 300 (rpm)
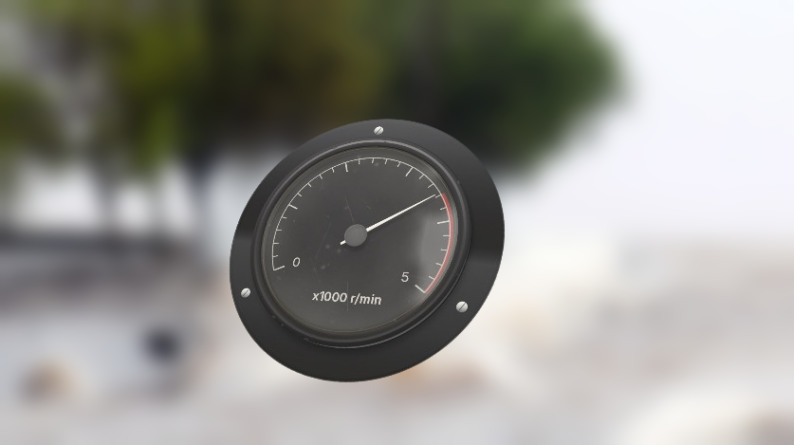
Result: 3600 (rpm)
